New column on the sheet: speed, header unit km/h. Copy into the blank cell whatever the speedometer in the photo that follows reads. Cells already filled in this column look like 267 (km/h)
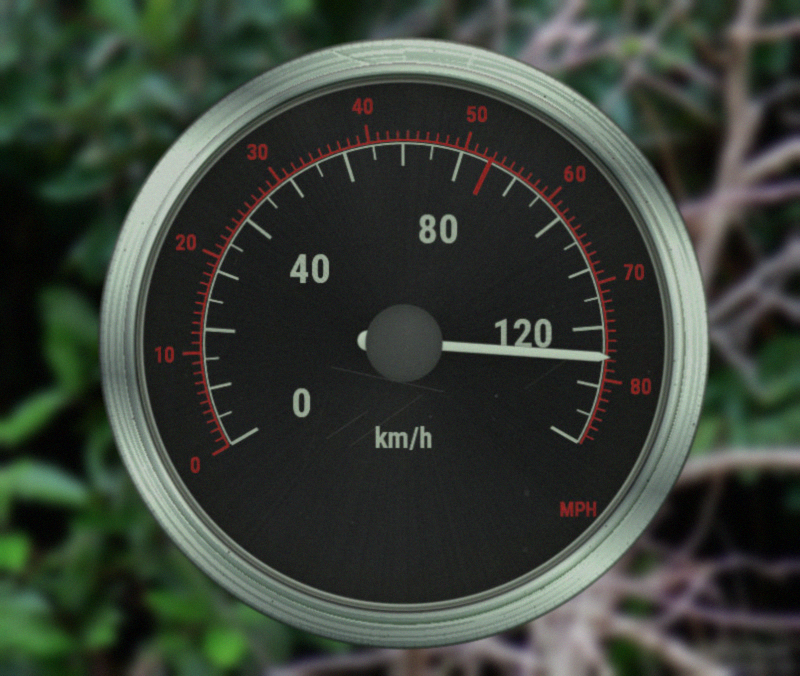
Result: 125 (km/h)
